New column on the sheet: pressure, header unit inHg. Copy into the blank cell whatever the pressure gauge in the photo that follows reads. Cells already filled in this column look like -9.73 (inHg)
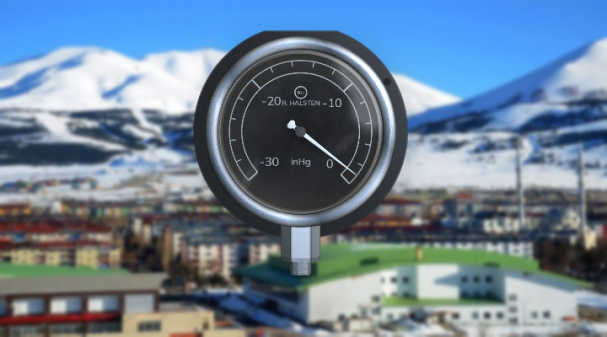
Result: -1 (inHg)
